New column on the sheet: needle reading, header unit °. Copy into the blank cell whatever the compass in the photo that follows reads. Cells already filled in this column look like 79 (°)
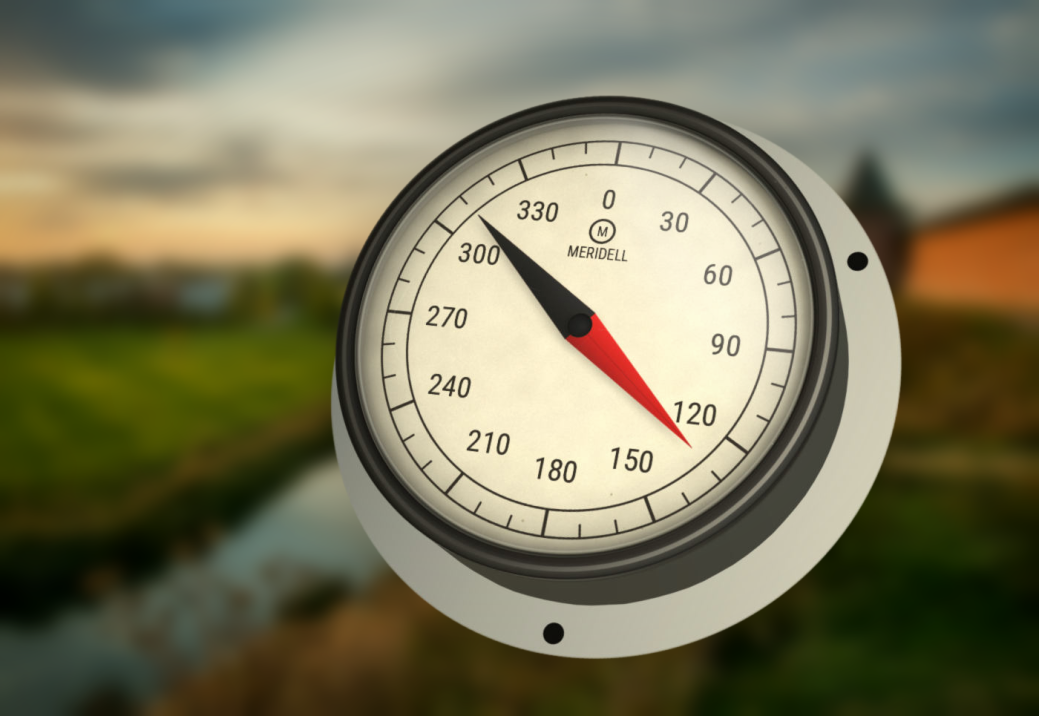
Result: 130 (°)
